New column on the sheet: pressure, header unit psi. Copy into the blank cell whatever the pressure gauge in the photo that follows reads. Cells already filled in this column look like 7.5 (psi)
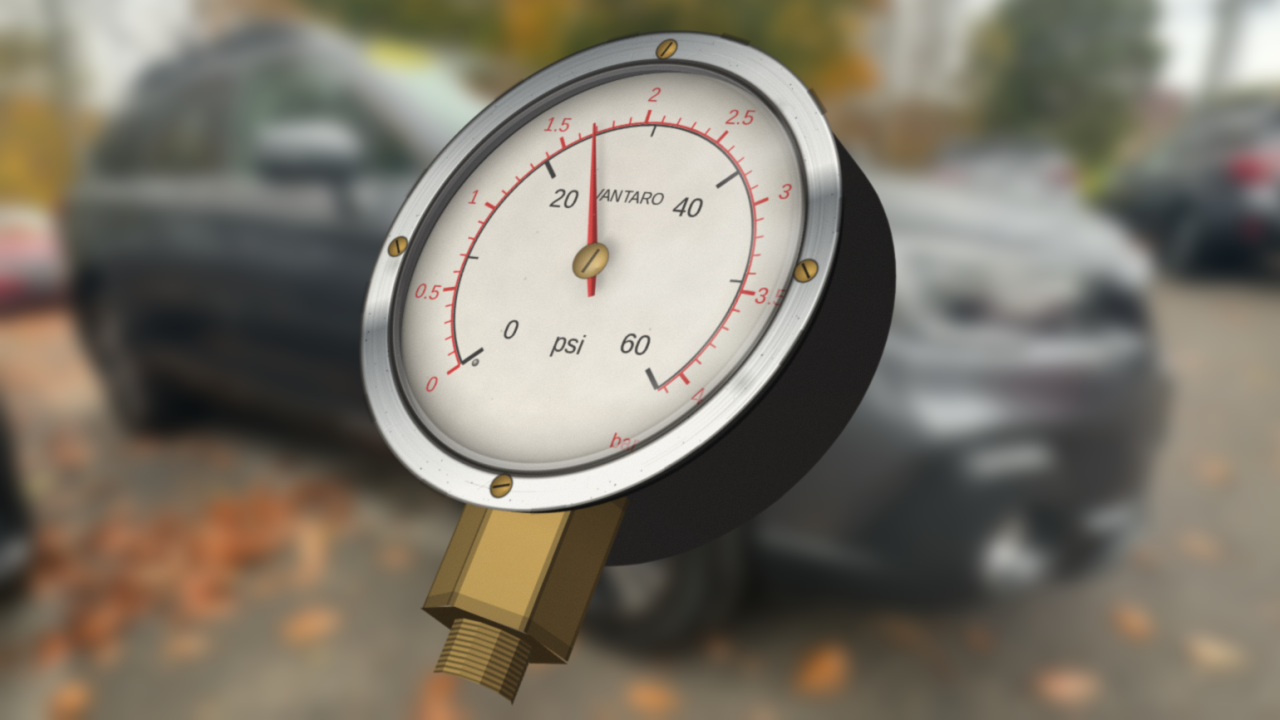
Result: 25 (psi)
